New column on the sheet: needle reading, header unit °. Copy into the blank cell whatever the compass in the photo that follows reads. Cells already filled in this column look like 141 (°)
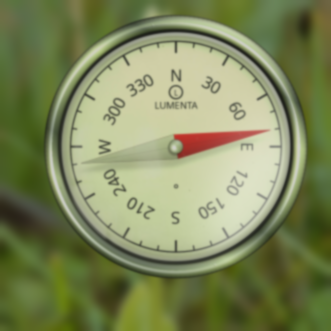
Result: 80 (°)
